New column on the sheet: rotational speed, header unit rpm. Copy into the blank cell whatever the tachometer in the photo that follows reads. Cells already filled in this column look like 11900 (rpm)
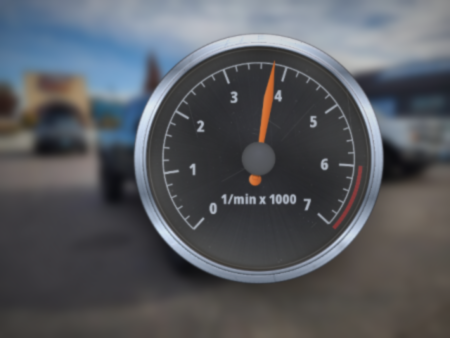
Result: 3800 (rpm)
